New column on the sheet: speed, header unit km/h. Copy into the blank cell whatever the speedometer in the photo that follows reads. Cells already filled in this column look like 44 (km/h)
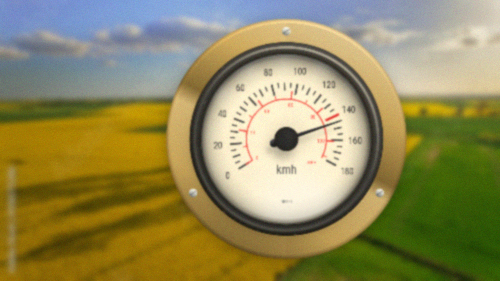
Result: 145 (km/h)
